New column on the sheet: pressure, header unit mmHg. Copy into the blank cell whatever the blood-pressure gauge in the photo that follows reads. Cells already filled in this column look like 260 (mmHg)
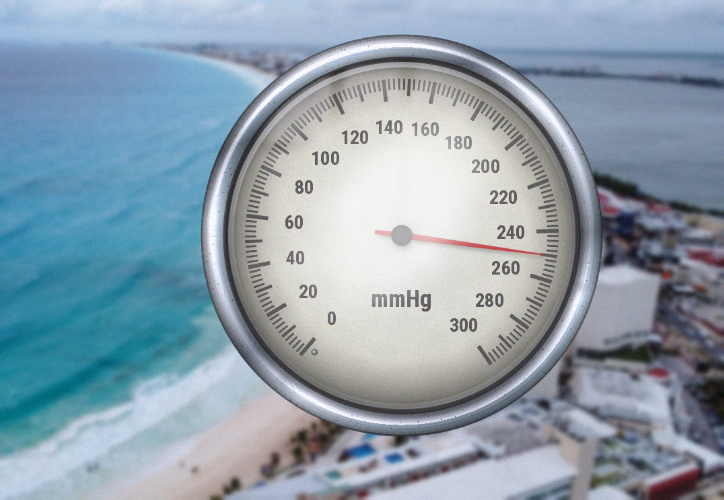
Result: 250 (mmHg)
